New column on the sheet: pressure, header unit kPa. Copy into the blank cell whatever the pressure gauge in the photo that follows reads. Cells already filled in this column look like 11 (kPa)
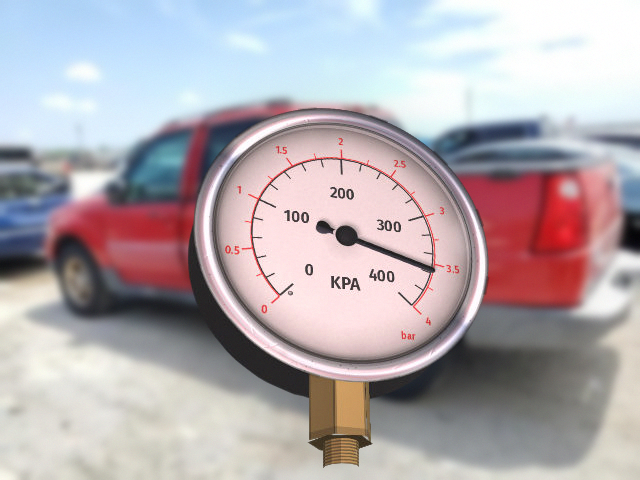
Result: 360 (kPa)
